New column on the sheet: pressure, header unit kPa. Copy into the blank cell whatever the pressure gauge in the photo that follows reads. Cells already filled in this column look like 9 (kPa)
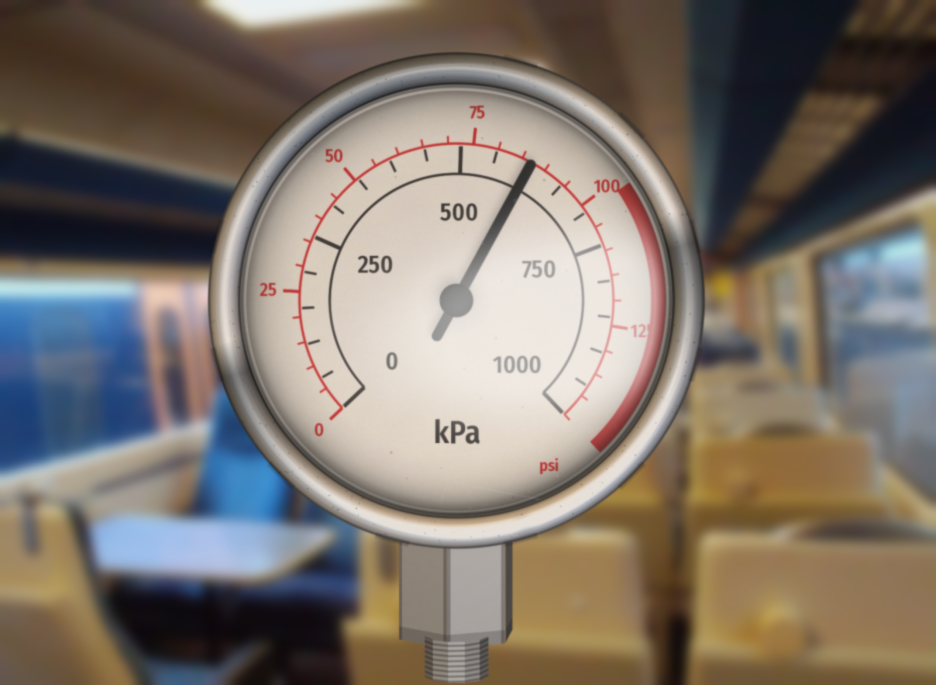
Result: 600 (kPa)
